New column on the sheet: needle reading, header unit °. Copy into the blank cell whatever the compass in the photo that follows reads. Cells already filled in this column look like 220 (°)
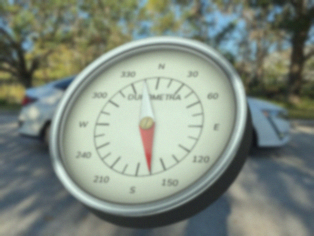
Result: 165 (°)
